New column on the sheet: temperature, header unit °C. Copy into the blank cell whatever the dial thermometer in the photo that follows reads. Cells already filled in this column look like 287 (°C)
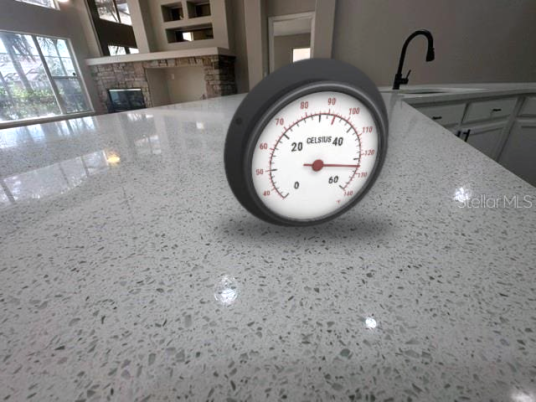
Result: 52 (°C)
